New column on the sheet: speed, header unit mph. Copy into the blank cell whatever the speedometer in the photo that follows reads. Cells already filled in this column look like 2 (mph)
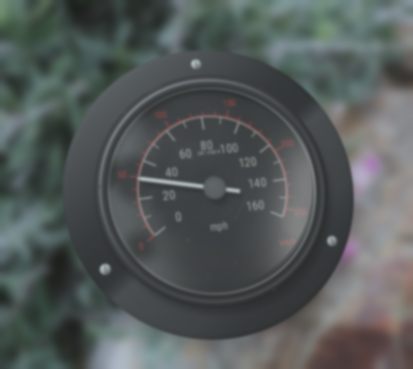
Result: 30 (mph)
